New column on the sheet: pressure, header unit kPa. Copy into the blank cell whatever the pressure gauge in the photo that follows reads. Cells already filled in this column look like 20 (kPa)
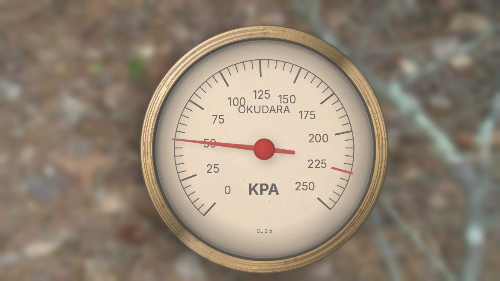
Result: 50 (kPa)
